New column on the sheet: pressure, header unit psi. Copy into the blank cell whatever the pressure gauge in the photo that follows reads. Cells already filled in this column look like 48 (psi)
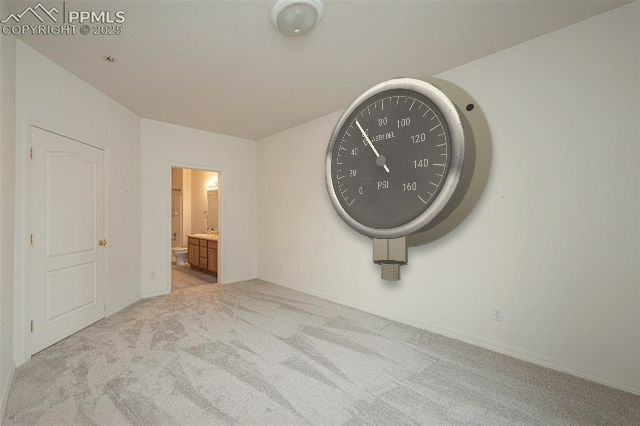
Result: 60 (psi)
